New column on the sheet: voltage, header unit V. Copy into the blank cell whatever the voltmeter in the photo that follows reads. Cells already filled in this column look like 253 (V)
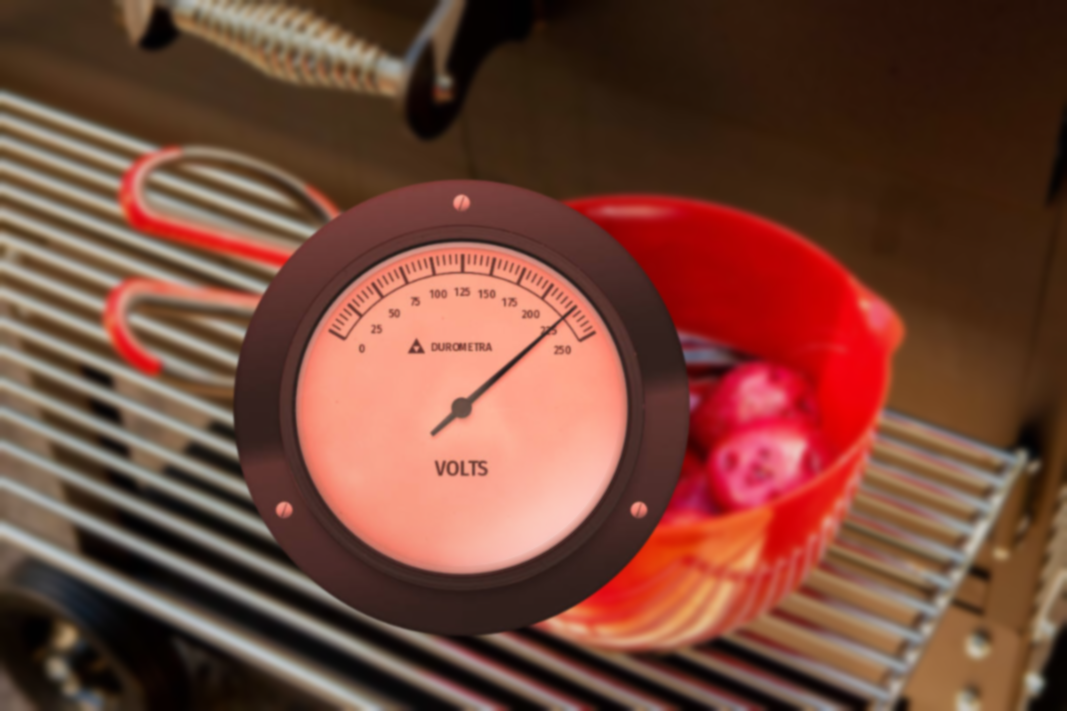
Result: 225 (V)
